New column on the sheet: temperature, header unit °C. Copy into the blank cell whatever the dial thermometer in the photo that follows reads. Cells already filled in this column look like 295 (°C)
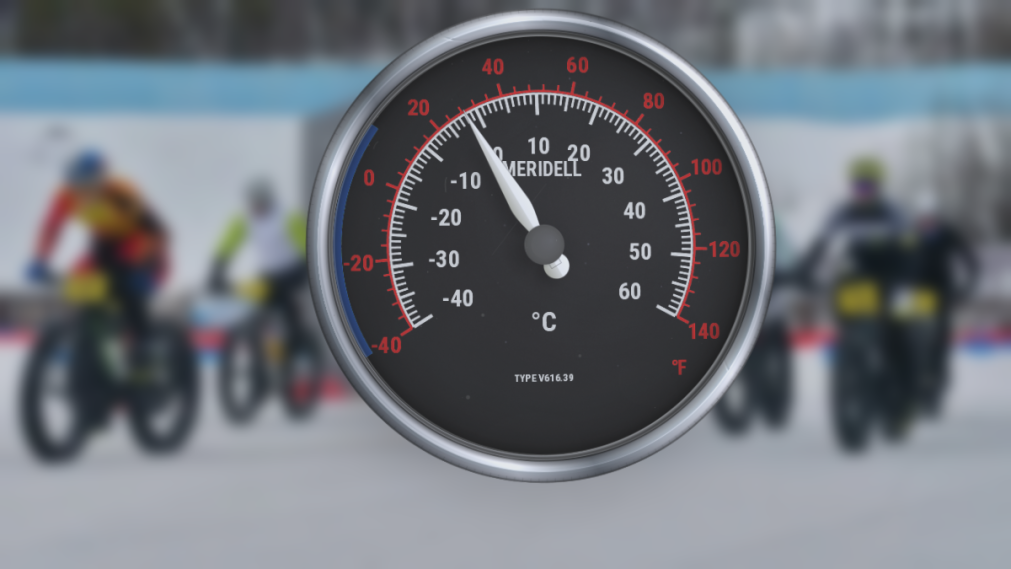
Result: -2 (°C)
